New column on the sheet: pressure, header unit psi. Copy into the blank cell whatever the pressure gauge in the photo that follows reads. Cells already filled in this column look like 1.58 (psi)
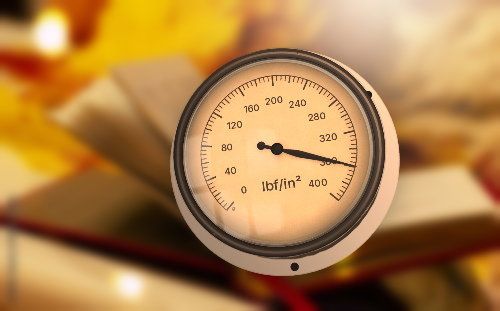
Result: 360 (psi)
